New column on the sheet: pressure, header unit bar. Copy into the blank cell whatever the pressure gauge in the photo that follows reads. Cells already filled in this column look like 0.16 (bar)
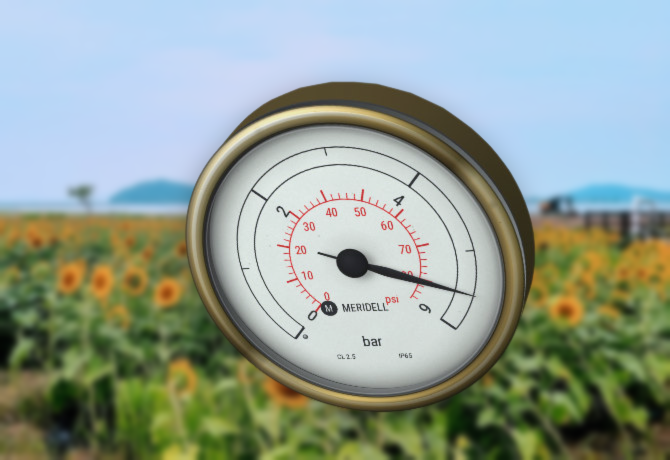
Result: 5.5 (bar)
